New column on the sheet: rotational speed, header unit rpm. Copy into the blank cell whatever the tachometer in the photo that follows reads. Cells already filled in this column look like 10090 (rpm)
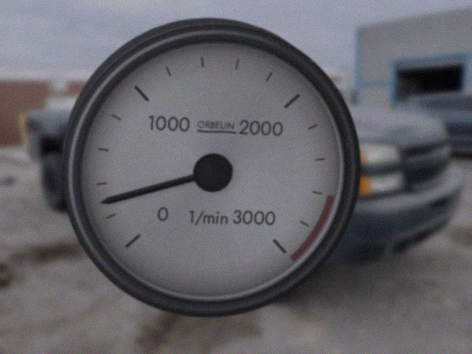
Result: 300 (rpm)
